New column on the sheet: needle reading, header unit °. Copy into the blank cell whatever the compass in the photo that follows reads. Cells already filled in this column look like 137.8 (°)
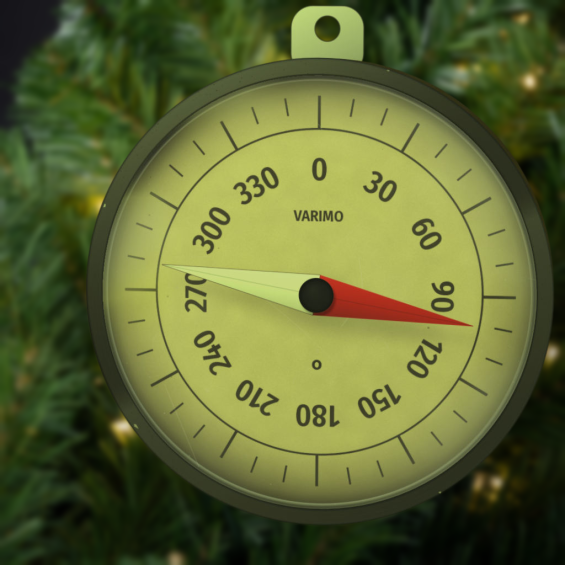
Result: 100 (°)
